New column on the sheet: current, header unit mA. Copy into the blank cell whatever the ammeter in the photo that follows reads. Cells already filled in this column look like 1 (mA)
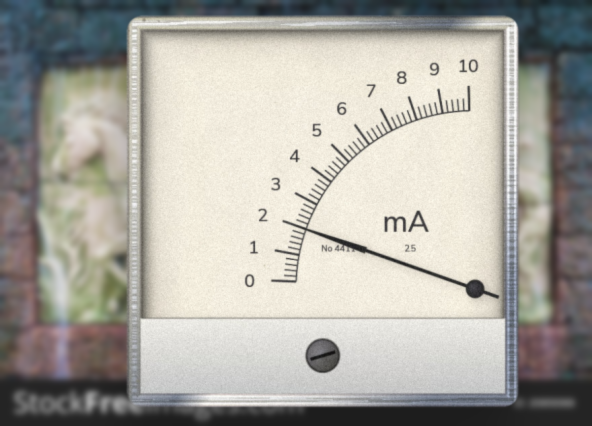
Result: 2 (mA)
